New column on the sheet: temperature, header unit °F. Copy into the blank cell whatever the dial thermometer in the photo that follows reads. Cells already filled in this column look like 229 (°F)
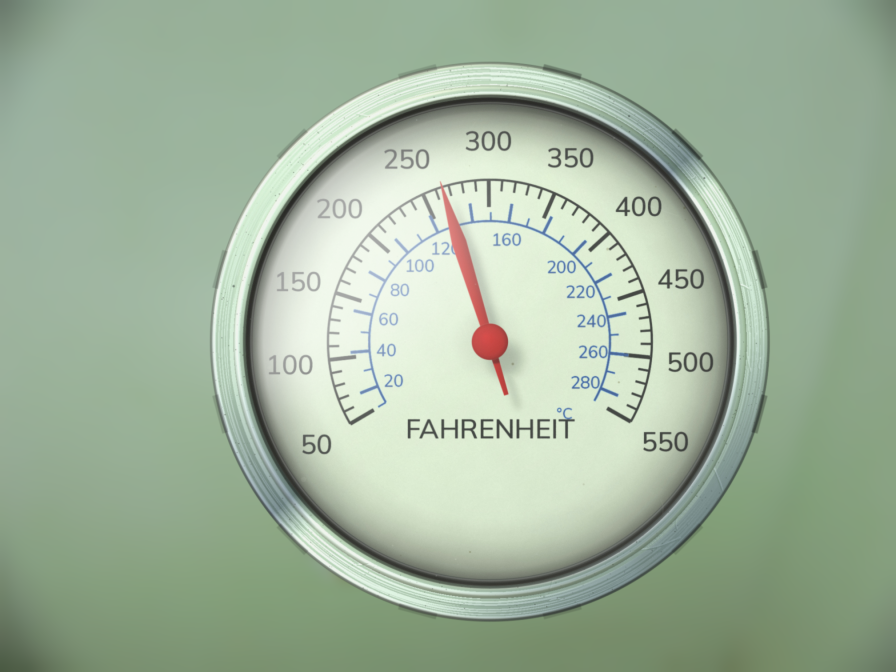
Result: 265 (°F)
